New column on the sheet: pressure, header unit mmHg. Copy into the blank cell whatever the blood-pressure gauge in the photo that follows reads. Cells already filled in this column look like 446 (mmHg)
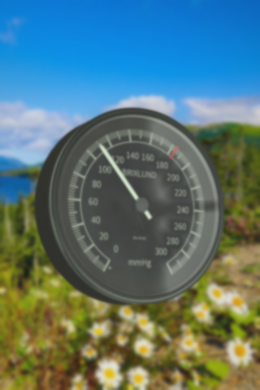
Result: 110 (mmHg)
